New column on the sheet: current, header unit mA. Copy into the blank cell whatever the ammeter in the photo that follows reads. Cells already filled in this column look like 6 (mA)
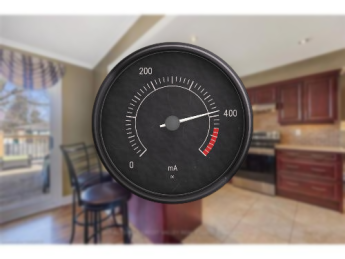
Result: 390 (mA)
